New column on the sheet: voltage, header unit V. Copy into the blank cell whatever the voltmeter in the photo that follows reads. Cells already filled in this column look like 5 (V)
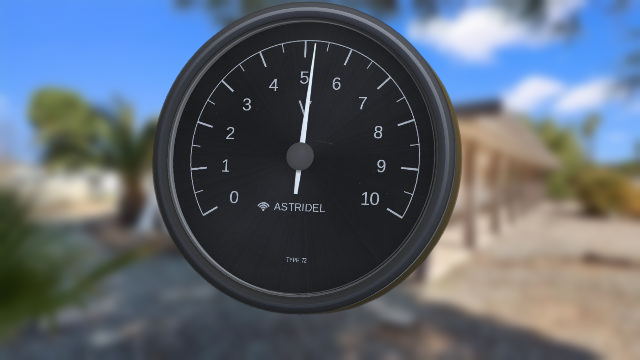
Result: 5.25 (V)
